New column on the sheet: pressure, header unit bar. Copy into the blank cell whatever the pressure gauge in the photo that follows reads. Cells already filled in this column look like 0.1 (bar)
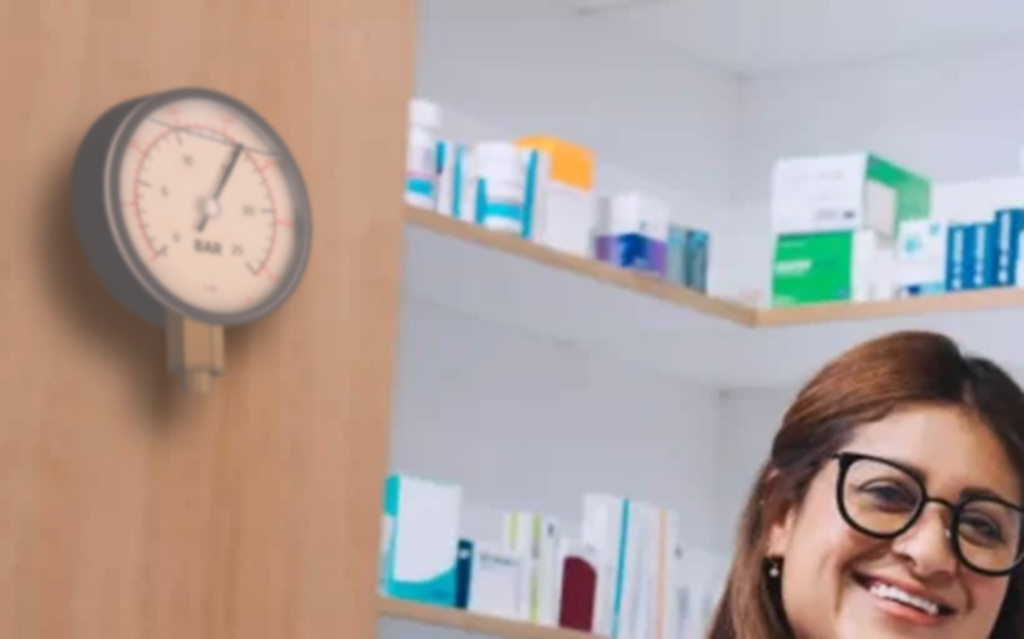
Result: 15 (bar)
